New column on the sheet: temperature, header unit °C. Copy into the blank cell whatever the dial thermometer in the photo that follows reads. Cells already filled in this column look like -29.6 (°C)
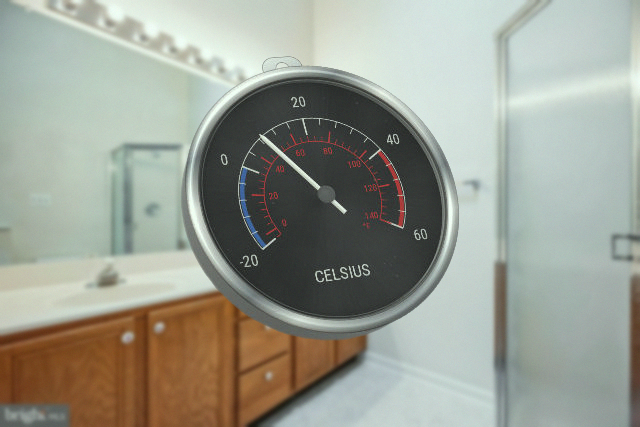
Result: 8 (°C)
